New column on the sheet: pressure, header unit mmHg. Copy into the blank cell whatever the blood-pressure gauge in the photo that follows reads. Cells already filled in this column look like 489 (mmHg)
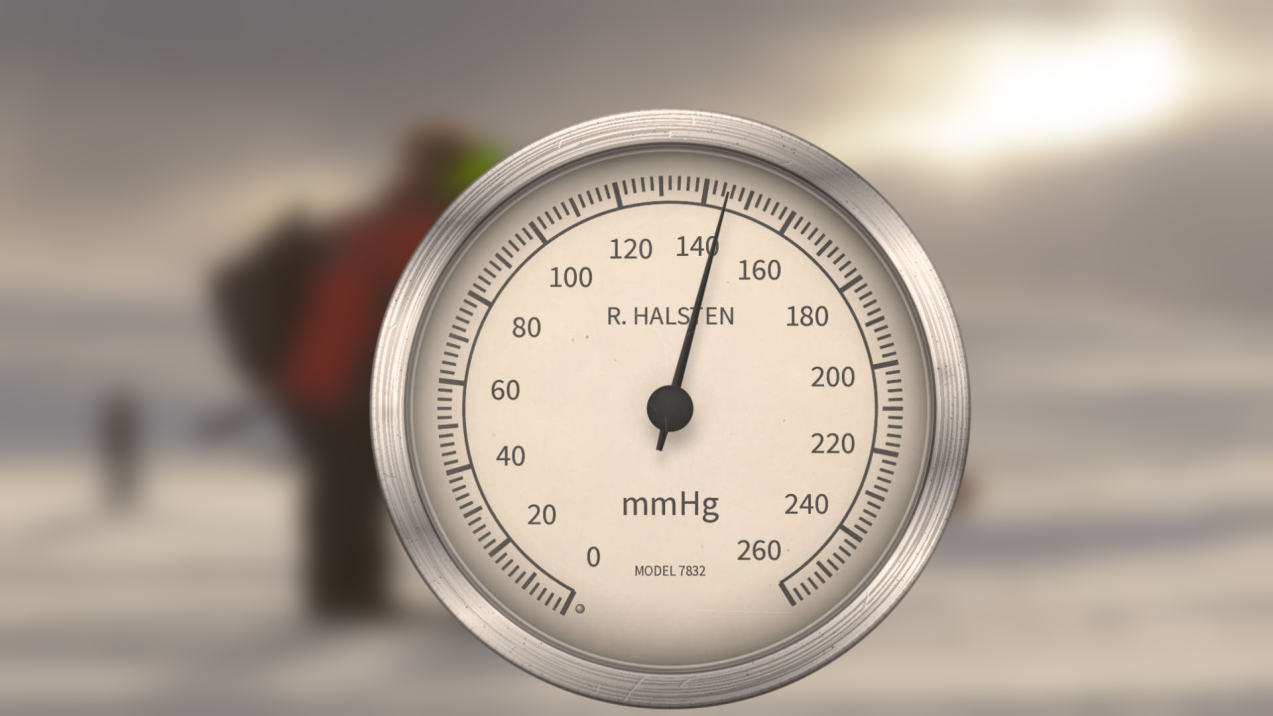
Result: 145 (mmHg)
